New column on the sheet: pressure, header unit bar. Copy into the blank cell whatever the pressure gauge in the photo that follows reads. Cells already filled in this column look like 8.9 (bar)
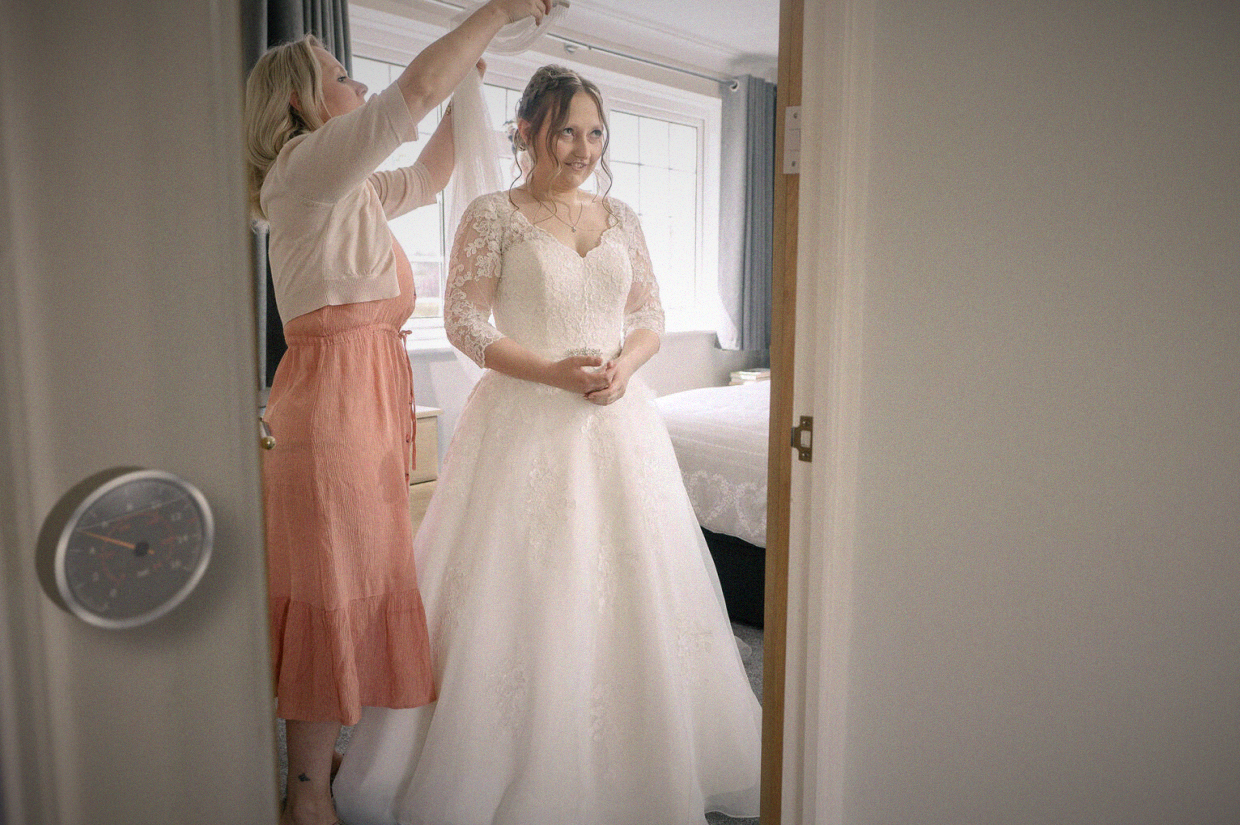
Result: 5 (bar)
